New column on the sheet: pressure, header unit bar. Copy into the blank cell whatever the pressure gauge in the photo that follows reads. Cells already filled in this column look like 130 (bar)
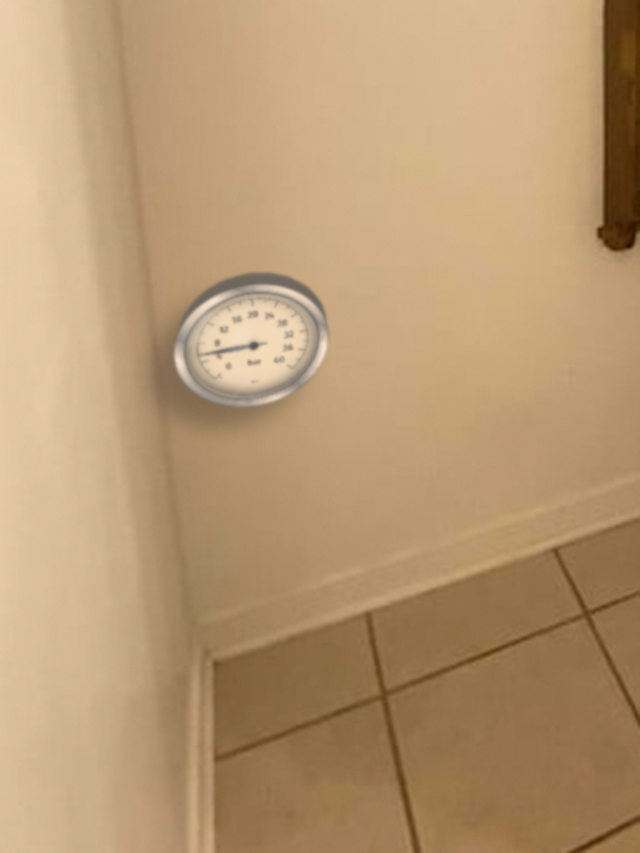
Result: 6 (bar)
